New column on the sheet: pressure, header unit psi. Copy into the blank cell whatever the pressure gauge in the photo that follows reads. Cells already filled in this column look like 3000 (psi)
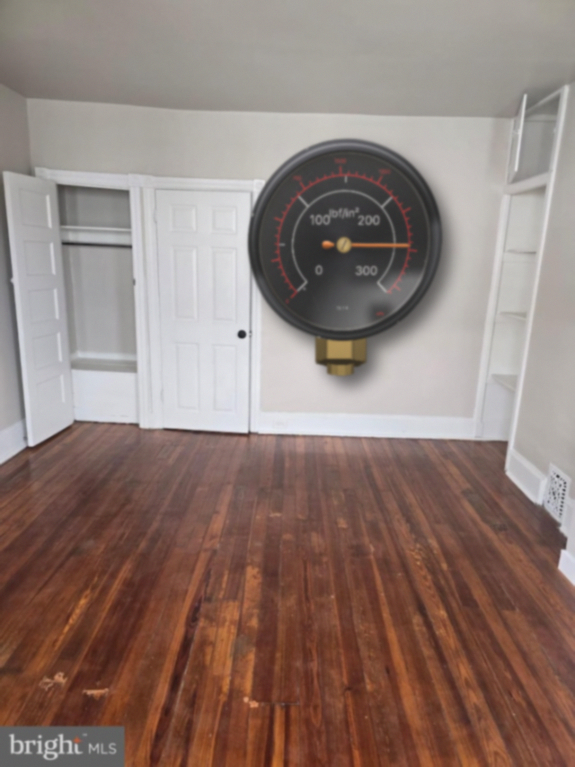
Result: 250 (psi)
